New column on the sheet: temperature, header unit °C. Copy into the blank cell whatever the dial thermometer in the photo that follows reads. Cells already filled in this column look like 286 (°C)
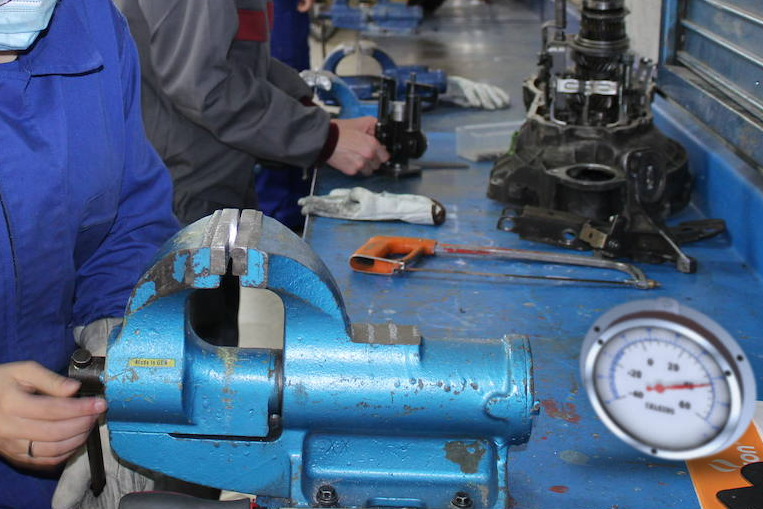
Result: 40 (°C)
